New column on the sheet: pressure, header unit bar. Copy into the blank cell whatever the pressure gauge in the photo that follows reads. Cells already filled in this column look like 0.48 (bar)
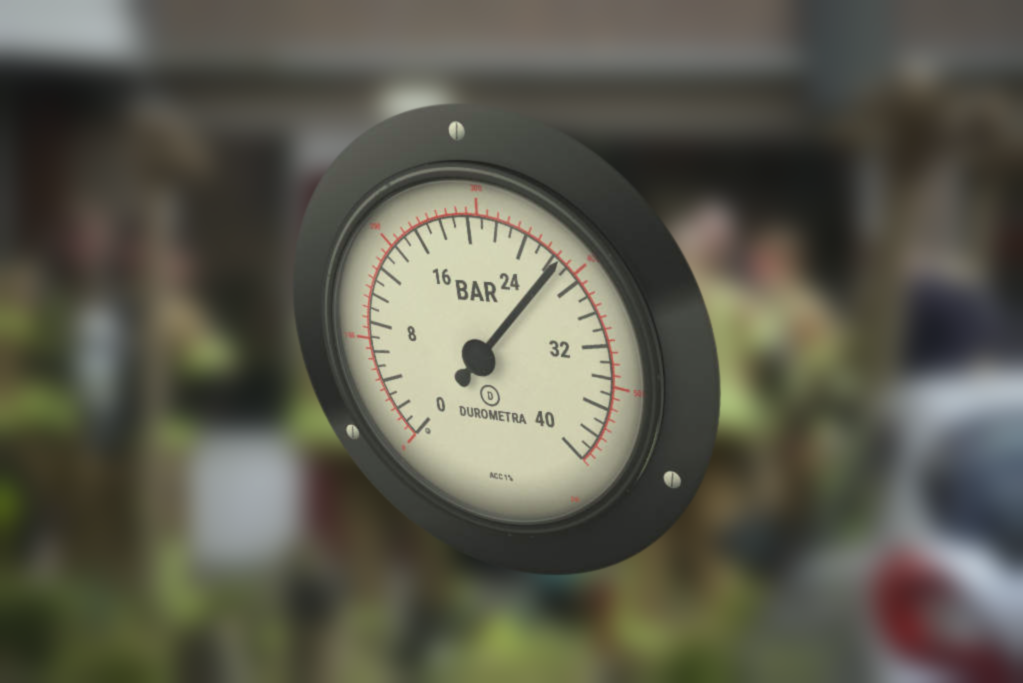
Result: 26.5 (bar)
